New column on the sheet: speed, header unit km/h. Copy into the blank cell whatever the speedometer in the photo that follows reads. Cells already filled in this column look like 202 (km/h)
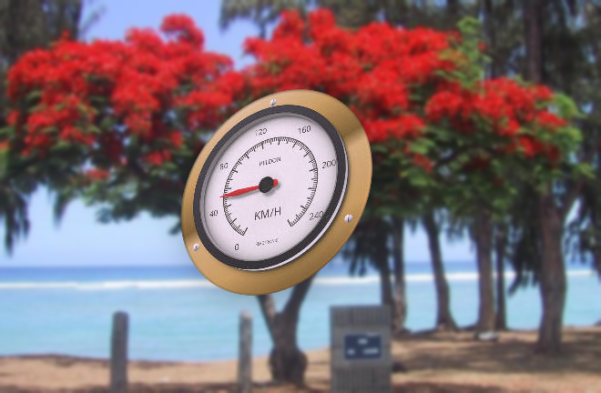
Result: 50 (km/h)
